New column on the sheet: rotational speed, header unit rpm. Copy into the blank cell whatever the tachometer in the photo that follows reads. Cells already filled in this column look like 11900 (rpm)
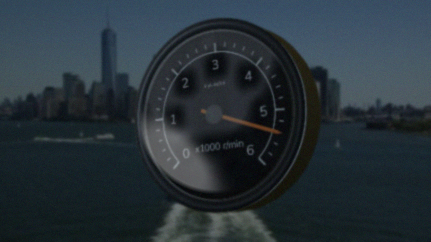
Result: 5400 (rpm)
